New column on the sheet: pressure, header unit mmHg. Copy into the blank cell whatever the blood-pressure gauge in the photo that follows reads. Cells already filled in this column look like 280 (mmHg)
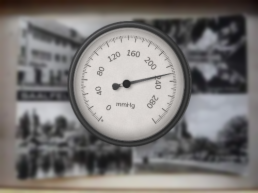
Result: 230 (mmHg)
